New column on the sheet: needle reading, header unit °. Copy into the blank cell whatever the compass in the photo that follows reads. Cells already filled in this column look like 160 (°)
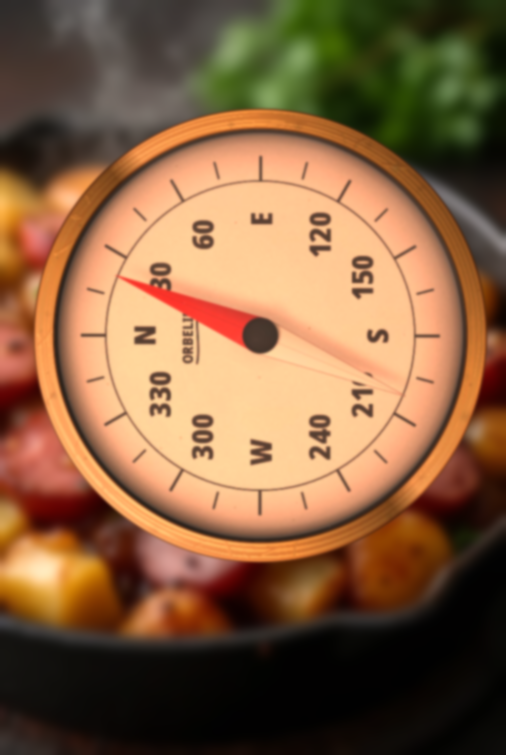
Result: 22.5 (°)
